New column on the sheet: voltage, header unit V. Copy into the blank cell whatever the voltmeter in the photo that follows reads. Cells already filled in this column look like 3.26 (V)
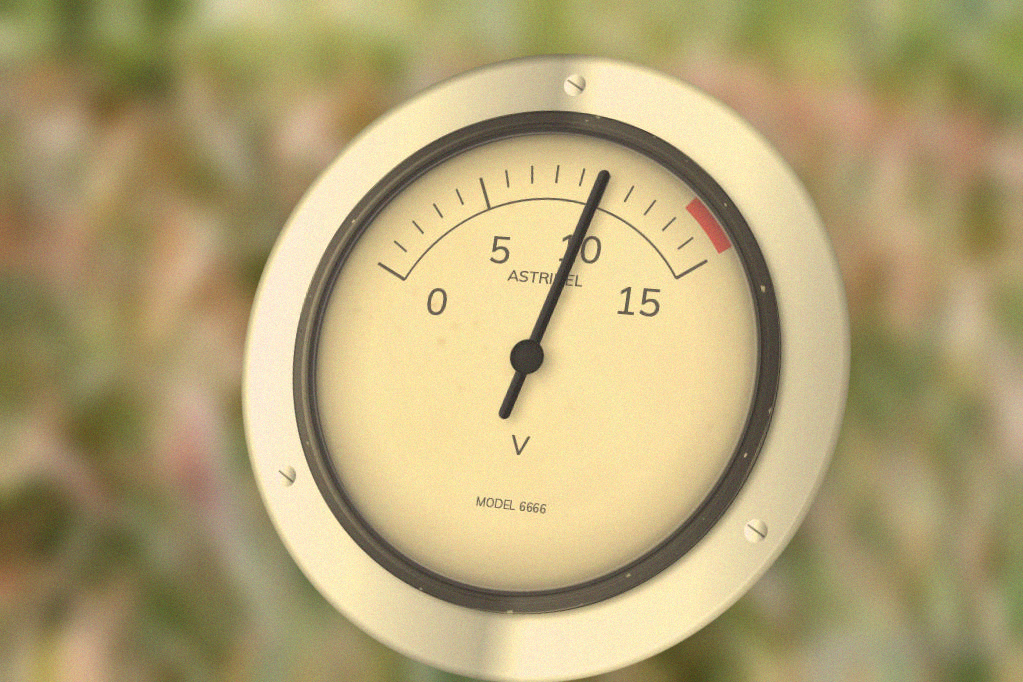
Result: 10 (V)
